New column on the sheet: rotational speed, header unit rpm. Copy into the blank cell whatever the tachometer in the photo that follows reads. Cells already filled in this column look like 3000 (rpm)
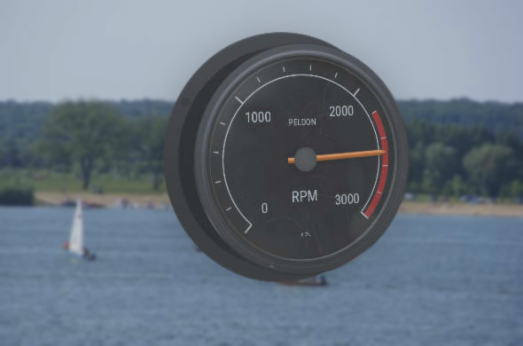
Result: 2500 (rpm)
